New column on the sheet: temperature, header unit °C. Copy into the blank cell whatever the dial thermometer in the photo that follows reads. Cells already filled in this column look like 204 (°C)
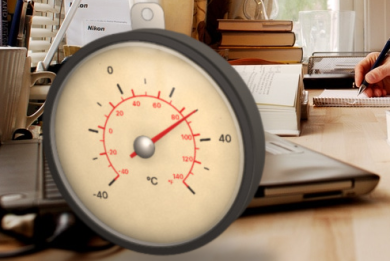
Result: 30 (°C)
